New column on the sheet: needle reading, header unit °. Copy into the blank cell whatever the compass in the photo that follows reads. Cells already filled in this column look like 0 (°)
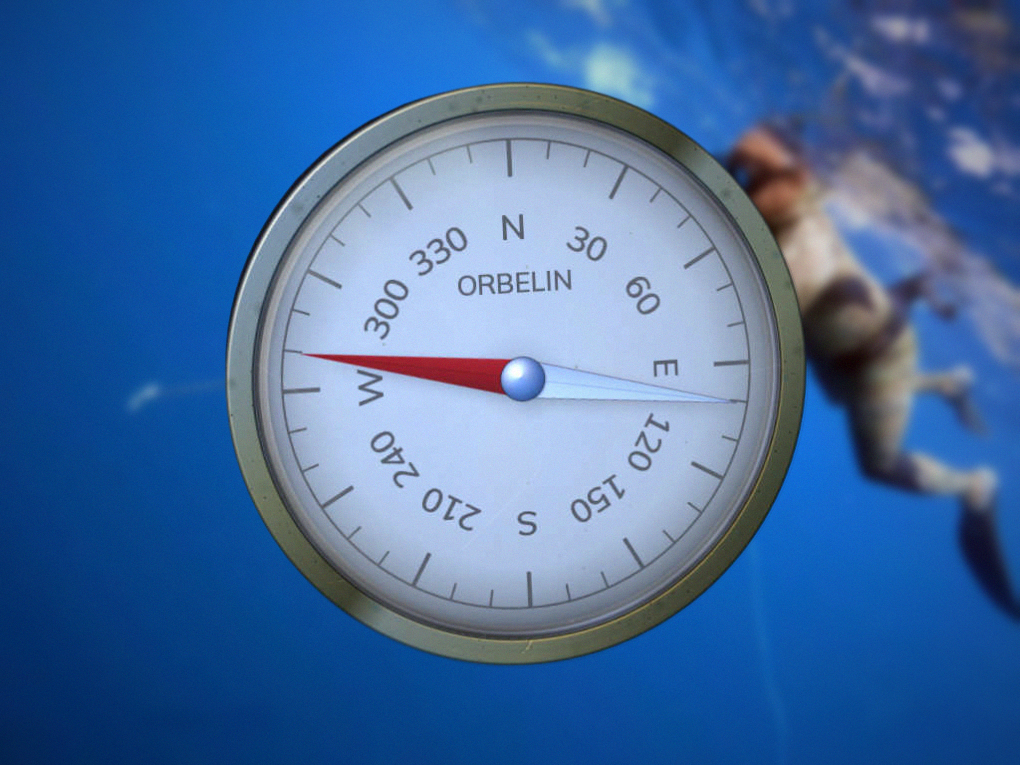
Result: 280 (°)
